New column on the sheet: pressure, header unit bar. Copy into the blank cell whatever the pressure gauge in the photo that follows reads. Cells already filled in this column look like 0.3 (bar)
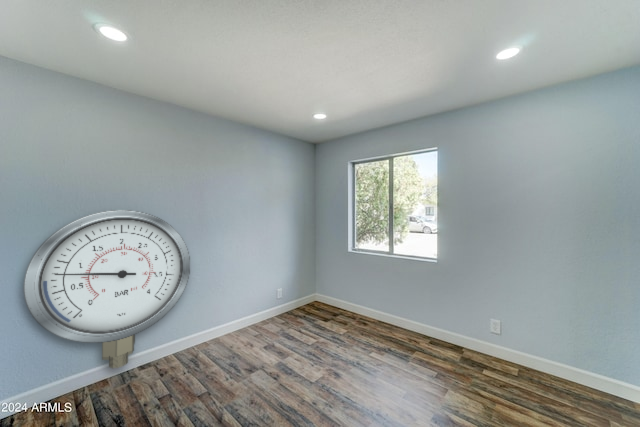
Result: 0.8 (bar)
